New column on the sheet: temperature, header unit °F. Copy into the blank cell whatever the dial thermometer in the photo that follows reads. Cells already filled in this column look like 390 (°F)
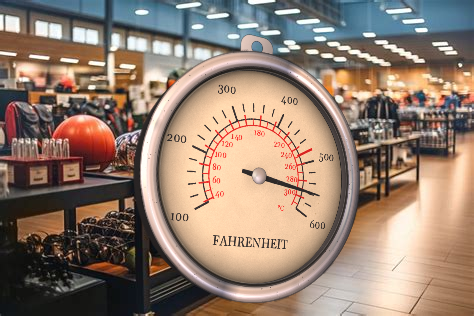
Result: 560 (°F)
